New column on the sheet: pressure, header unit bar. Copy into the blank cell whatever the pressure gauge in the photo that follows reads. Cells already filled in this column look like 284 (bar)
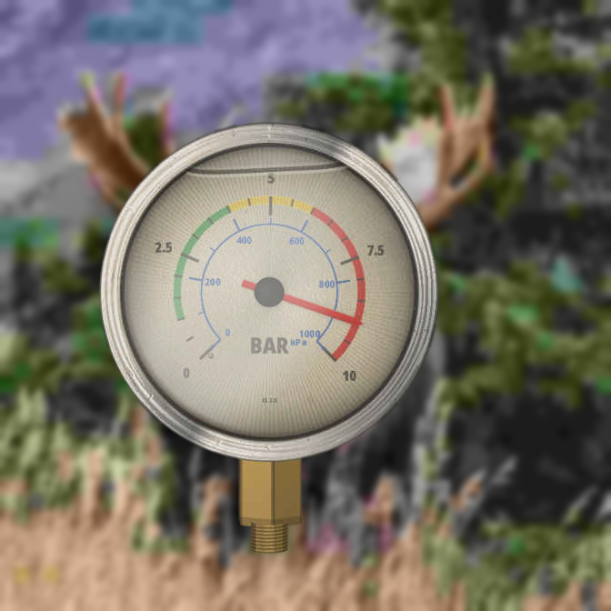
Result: 9 (bar)
